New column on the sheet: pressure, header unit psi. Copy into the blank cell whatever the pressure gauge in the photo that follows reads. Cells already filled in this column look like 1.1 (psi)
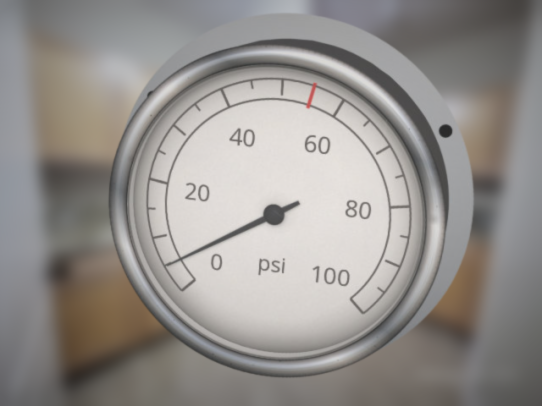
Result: 5 (psi)
